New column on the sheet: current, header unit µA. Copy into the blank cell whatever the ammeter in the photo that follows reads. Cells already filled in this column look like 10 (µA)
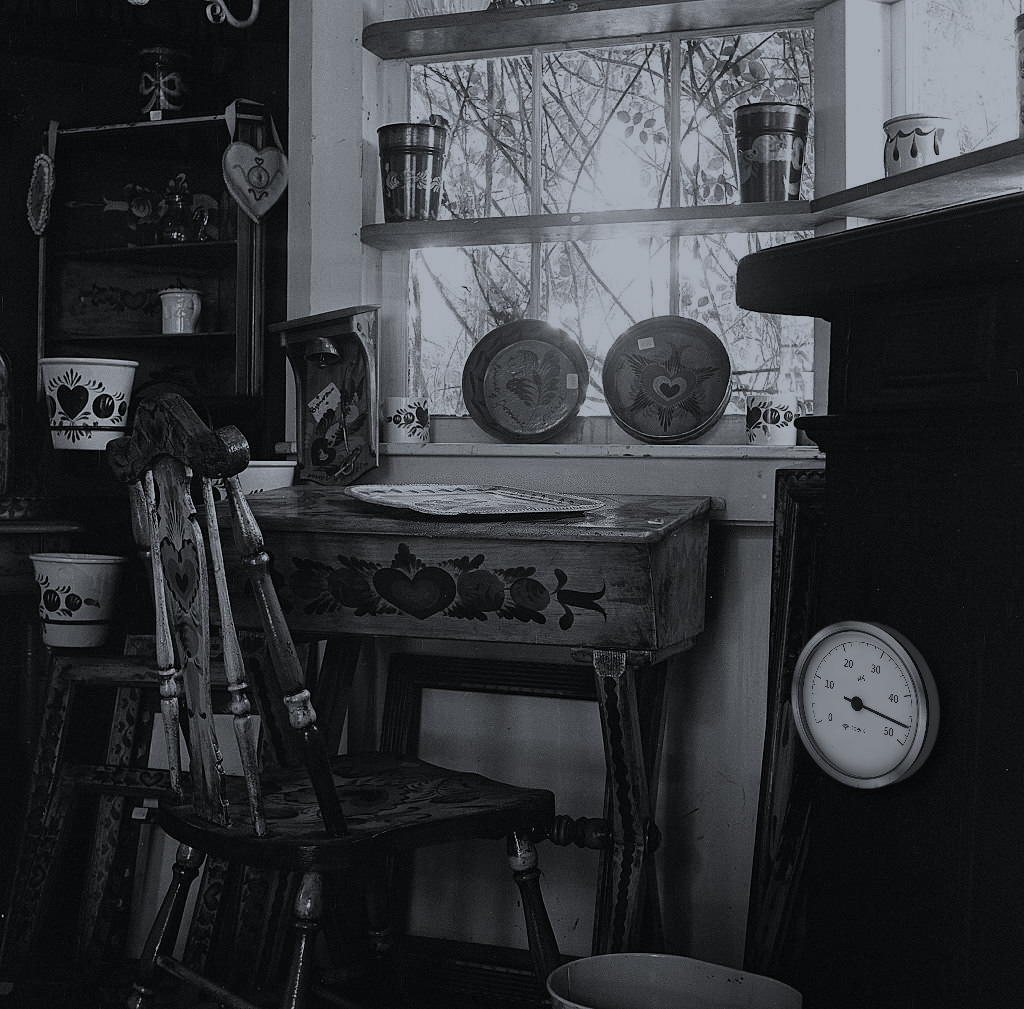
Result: 46 (µA)
